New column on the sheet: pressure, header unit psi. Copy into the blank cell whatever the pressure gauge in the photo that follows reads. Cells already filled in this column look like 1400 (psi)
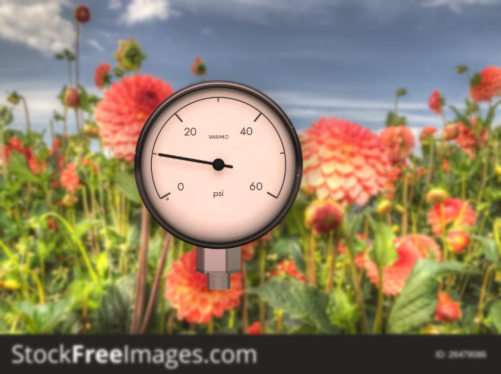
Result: 10 (psi)
